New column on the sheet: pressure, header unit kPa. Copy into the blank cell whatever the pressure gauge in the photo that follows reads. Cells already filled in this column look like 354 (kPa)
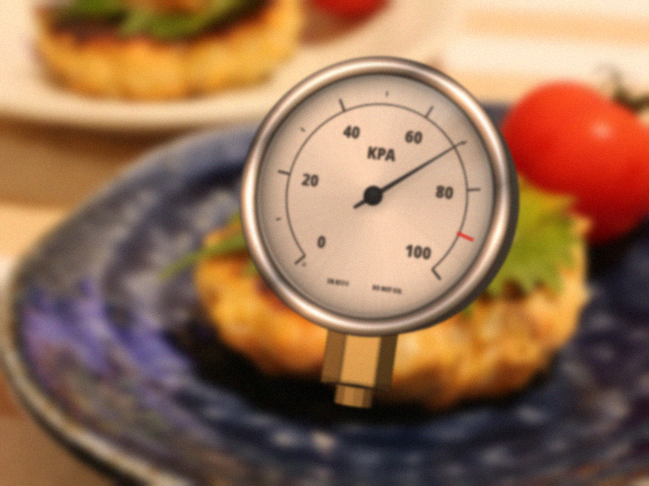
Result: 70 (kPa)
